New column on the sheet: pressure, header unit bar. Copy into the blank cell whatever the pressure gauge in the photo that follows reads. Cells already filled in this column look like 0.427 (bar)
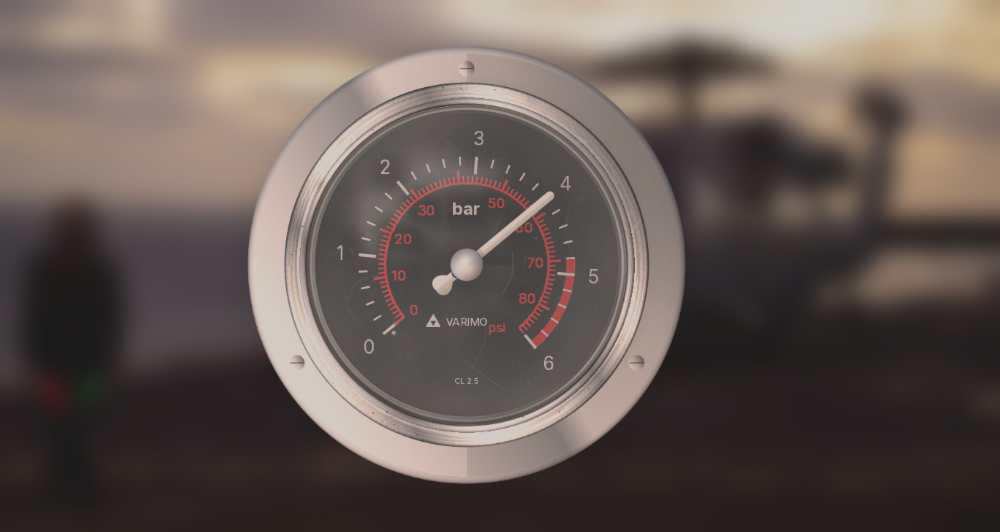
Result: 4 (bar)
